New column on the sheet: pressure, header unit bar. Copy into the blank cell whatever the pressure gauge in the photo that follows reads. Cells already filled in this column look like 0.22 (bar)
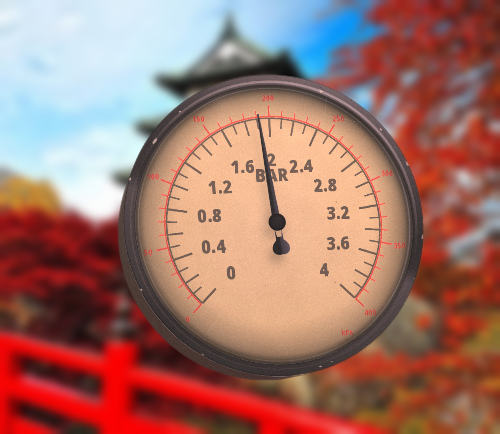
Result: 1.9 (bar)
